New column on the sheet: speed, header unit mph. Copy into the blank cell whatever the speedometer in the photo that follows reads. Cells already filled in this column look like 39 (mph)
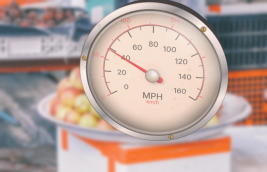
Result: 40 (mph)
